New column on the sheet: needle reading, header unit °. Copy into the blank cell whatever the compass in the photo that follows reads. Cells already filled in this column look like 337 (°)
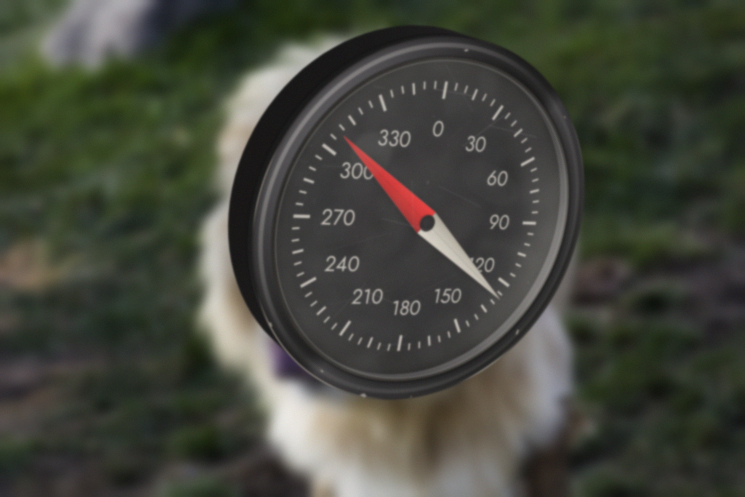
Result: 307.5 (°)
